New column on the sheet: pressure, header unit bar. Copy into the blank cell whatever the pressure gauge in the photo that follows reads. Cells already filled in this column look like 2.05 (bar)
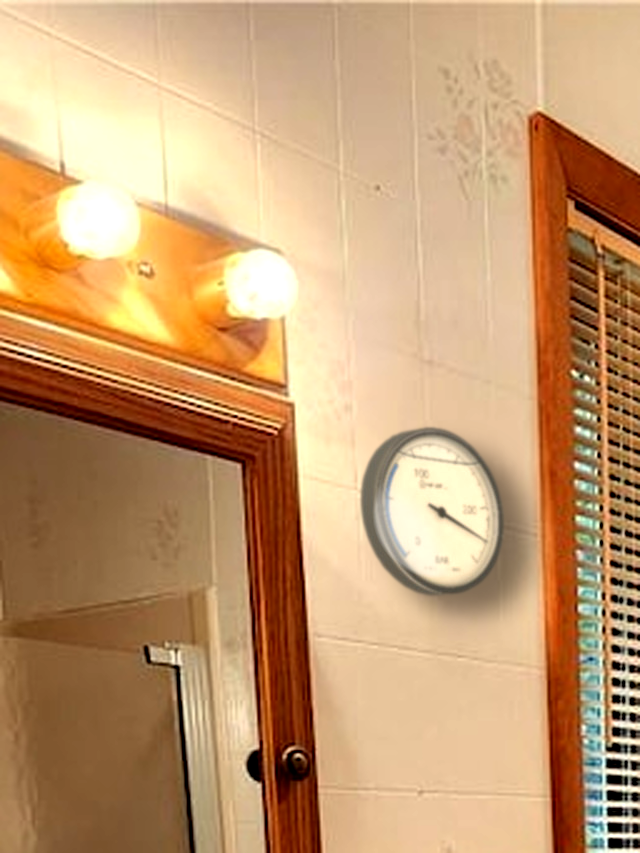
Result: 230 (bar)
